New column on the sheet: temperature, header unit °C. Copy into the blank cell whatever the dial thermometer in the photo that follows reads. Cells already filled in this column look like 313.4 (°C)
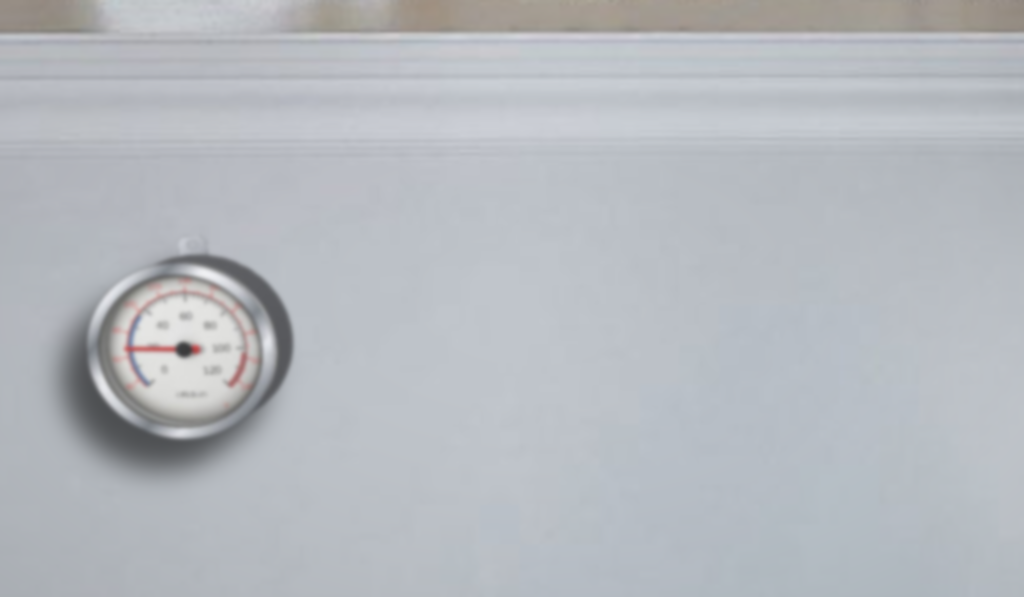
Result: 20 (°C)
